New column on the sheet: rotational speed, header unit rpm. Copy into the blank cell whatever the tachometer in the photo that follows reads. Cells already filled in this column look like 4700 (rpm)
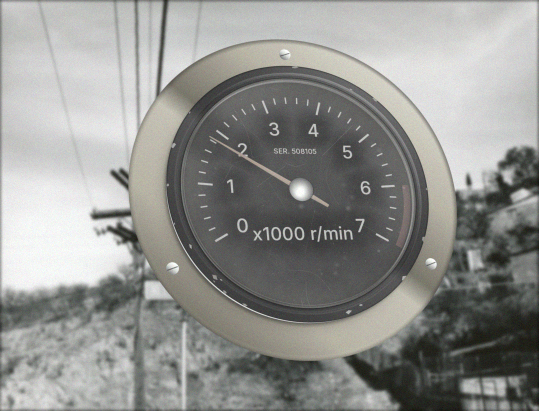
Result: 1800 (rpm)
